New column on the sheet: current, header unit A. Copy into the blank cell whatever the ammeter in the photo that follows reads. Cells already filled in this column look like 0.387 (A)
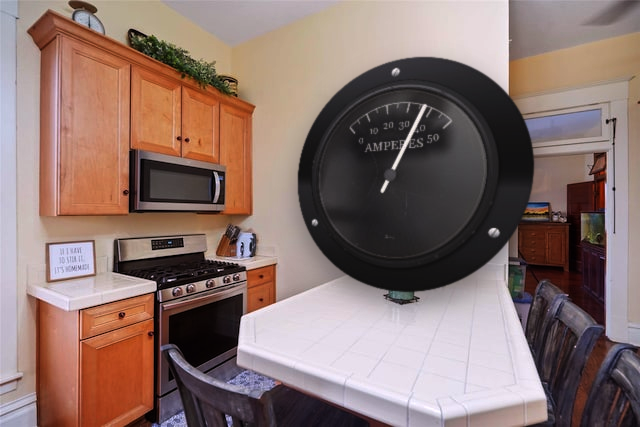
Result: 37.5 (A)
